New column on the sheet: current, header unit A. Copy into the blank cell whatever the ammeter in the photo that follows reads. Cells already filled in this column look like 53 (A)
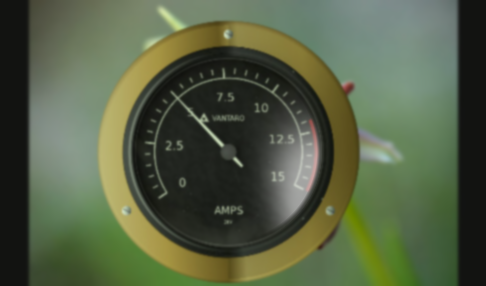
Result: 5 (A)
